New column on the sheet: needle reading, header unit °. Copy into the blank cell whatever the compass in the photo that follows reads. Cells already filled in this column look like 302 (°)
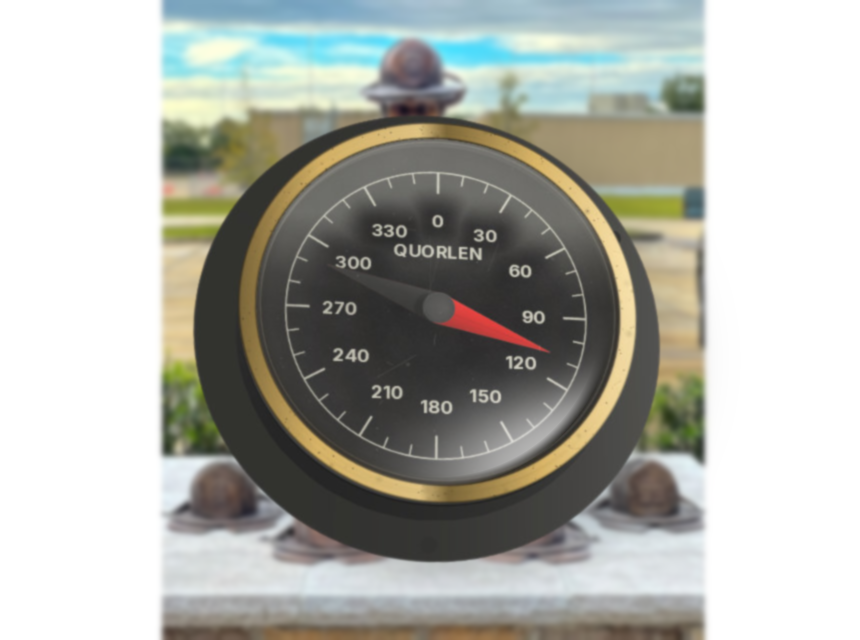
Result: 110 (°)
